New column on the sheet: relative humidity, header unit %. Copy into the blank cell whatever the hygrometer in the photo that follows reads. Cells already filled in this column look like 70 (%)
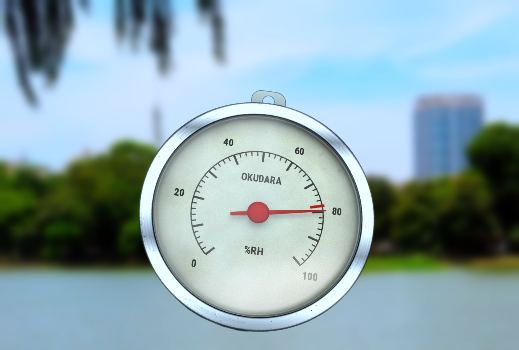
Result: 80 (%)
